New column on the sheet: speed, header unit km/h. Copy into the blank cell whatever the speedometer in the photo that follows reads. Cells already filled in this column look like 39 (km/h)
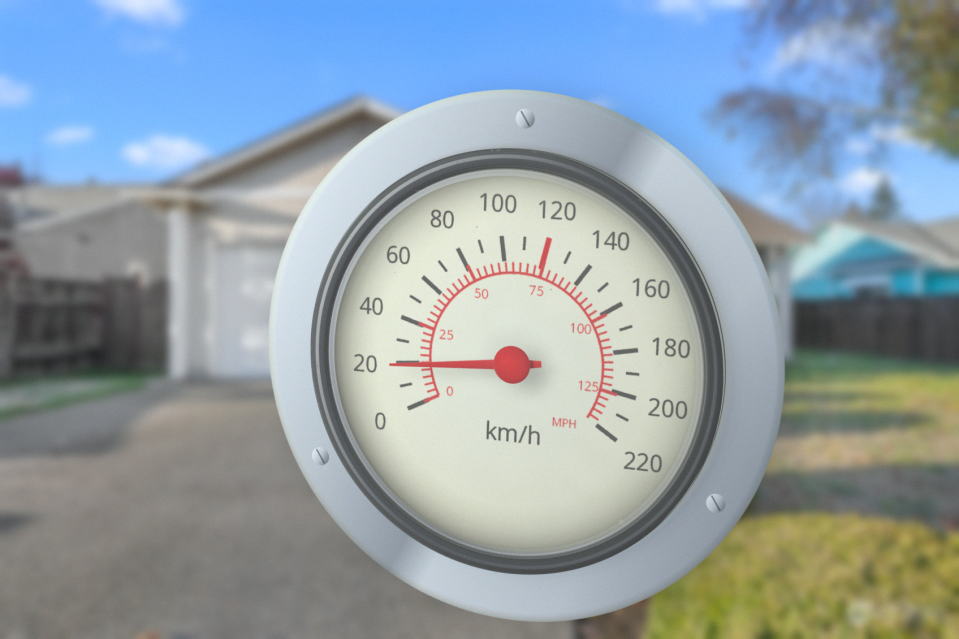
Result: 20 (km/h)
